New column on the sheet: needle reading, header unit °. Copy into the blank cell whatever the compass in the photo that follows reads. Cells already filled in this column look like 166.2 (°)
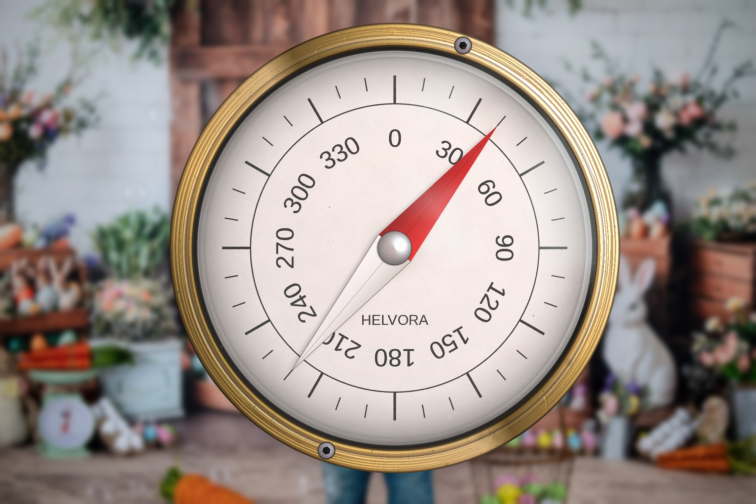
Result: 40 (°)
